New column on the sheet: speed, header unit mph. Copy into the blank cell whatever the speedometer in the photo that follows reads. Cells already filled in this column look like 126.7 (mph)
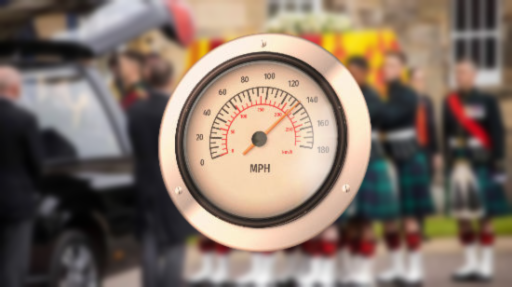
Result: 135 (mph)
